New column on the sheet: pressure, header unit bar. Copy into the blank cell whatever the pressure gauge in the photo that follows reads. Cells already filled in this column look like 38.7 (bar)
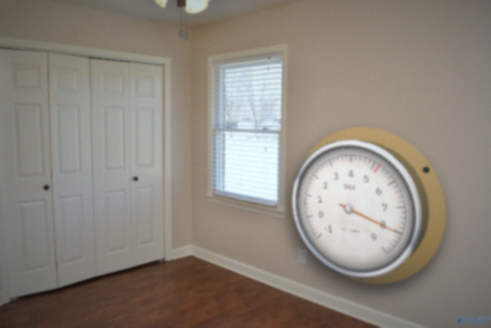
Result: 8 (bar)
